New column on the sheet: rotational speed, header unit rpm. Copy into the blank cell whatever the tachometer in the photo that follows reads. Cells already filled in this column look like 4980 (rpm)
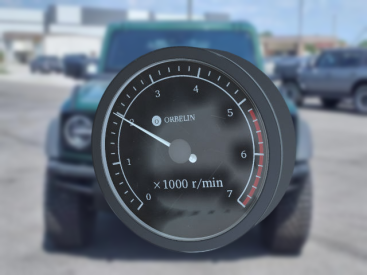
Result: 2000 (rpm)
